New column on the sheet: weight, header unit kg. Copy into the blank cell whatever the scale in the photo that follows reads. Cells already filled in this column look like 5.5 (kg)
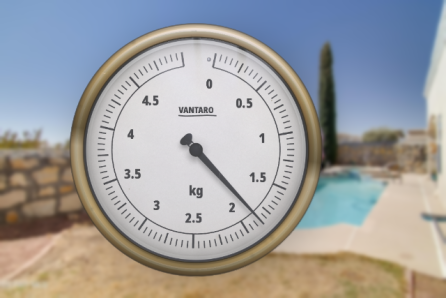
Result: 1.85 (kg)
